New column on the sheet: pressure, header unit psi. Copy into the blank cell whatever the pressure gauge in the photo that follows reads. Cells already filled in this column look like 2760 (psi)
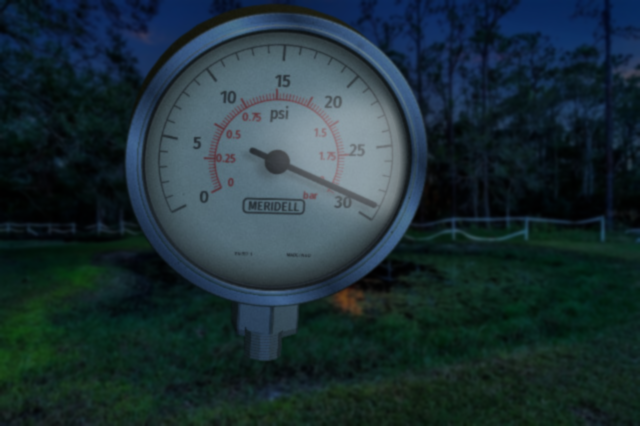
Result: 29 (psi)
